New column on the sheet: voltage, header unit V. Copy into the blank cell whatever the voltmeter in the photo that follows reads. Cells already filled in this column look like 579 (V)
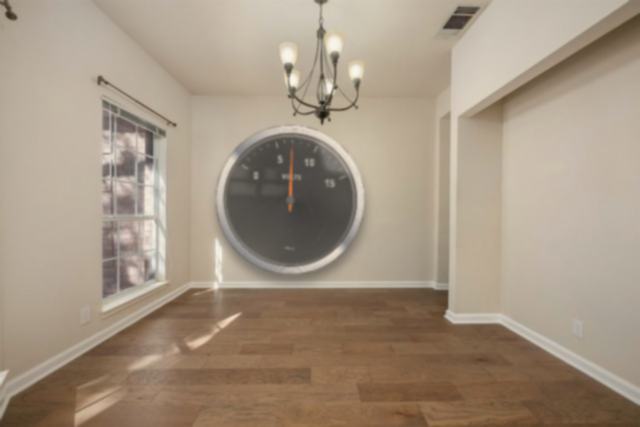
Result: 7 (V)
